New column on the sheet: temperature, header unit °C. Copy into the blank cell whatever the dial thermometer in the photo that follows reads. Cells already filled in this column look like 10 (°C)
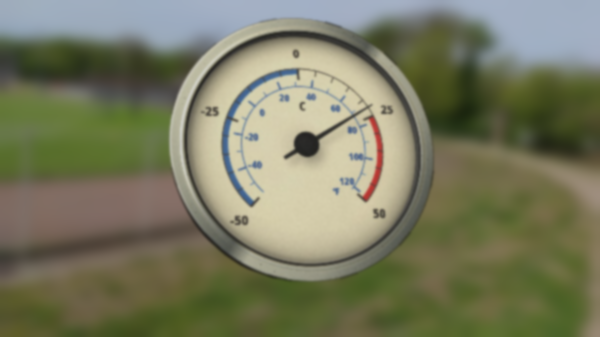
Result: 22.5 (°C)
